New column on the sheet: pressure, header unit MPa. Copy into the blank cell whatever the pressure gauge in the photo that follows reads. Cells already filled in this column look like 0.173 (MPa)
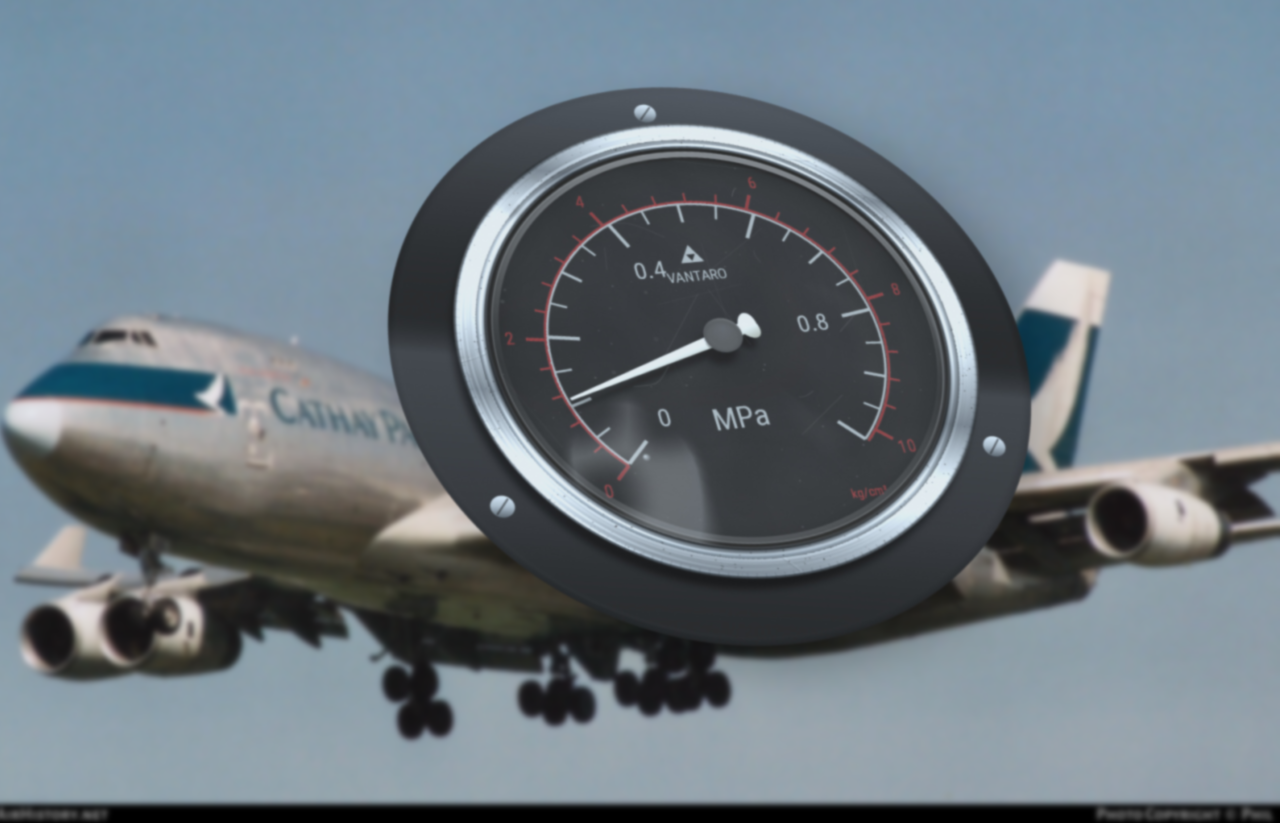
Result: 0.1 (MPa)
